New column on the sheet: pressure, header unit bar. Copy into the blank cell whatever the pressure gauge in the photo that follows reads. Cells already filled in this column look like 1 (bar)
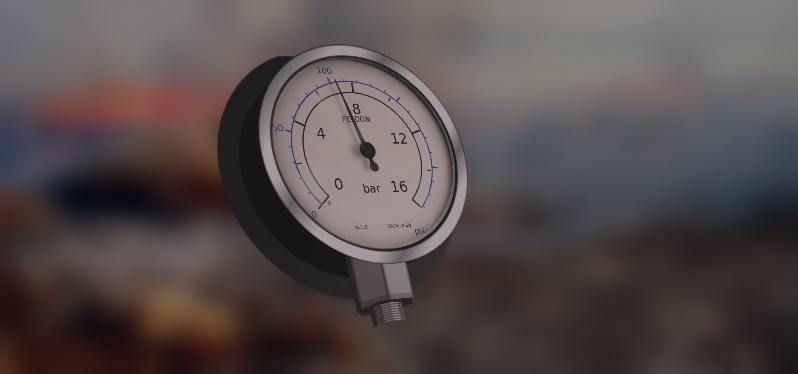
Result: 7 (bar)
